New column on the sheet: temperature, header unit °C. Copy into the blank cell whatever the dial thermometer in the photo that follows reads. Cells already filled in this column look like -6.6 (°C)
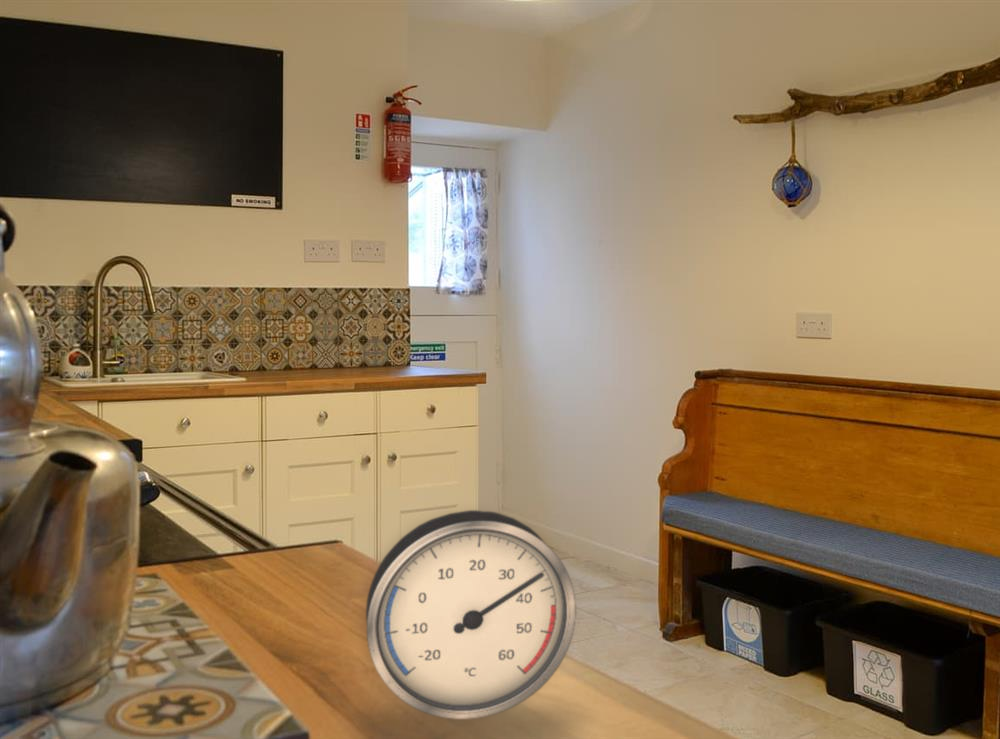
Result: 36 (°C)
